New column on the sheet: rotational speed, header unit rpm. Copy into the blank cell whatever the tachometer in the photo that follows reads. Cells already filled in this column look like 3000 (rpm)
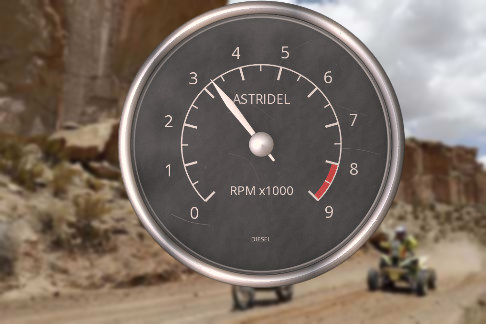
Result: 3250 (rpm)
